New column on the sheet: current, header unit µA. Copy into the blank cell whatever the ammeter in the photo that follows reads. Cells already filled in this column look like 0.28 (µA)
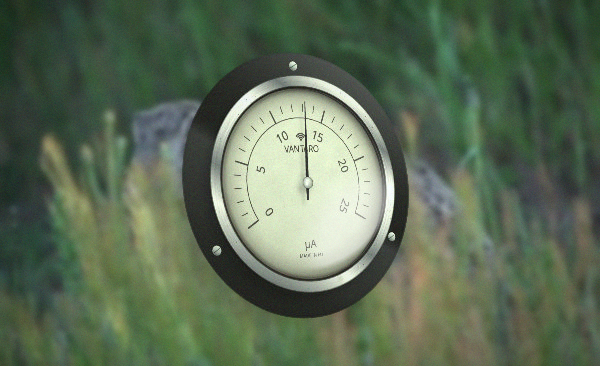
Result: 13 (µA)
